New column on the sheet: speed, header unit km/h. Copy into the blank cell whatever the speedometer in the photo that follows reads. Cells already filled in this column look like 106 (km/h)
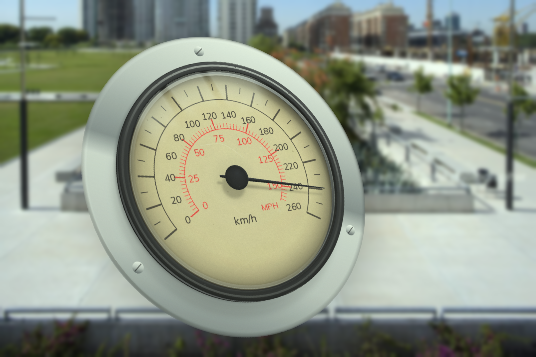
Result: 240 (km/h)
